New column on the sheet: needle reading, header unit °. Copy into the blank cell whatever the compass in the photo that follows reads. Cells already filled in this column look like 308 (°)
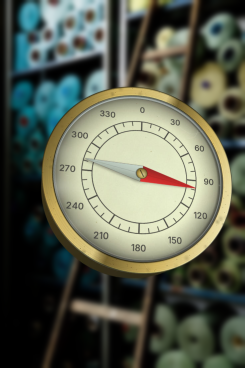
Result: 100 (°)
